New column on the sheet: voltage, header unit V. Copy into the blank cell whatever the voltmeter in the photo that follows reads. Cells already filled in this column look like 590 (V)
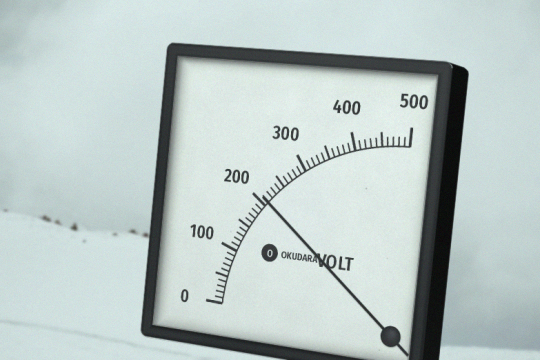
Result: 210 (V)
